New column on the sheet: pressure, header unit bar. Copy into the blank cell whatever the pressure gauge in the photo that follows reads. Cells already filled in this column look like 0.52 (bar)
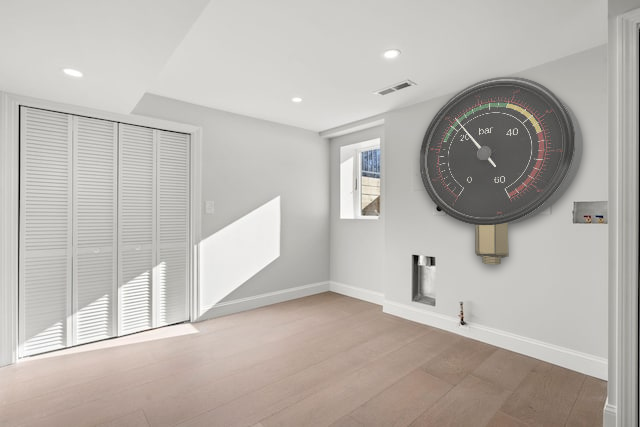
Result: 22 (bar)
